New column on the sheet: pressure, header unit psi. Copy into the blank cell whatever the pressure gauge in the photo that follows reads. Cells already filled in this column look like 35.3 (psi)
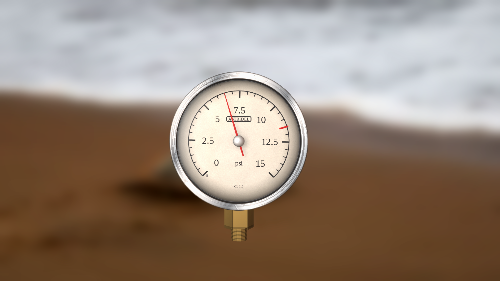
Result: 6.5 (psi)
